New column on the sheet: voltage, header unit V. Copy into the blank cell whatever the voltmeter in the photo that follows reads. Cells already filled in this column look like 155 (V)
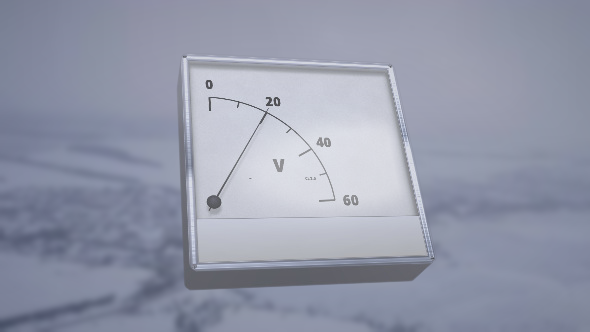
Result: 20 (V)
